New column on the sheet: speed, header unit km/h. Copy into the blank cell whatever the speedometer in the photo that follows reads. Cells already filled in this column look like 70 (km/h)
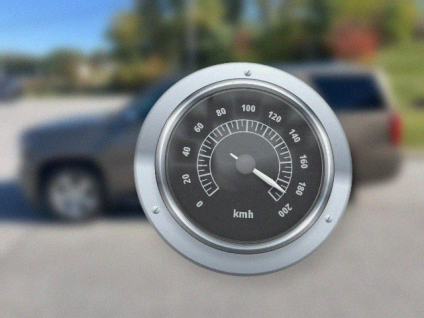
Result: 190 (km/h)
